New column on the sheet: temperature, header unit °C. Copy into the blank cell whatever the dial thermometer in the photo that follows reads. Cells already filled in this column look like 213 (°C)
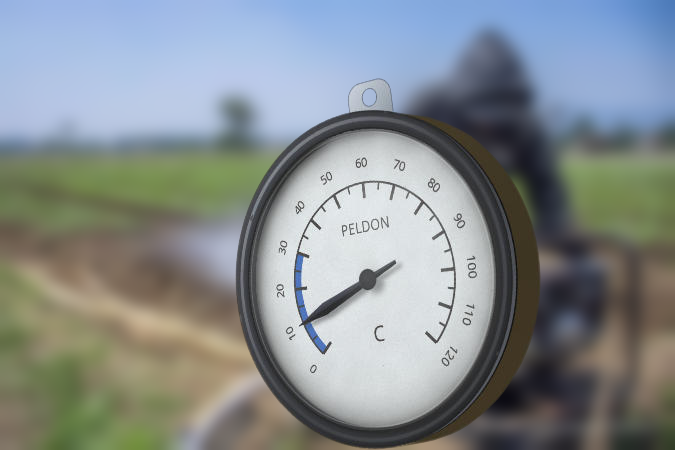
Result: 10 (°C)
